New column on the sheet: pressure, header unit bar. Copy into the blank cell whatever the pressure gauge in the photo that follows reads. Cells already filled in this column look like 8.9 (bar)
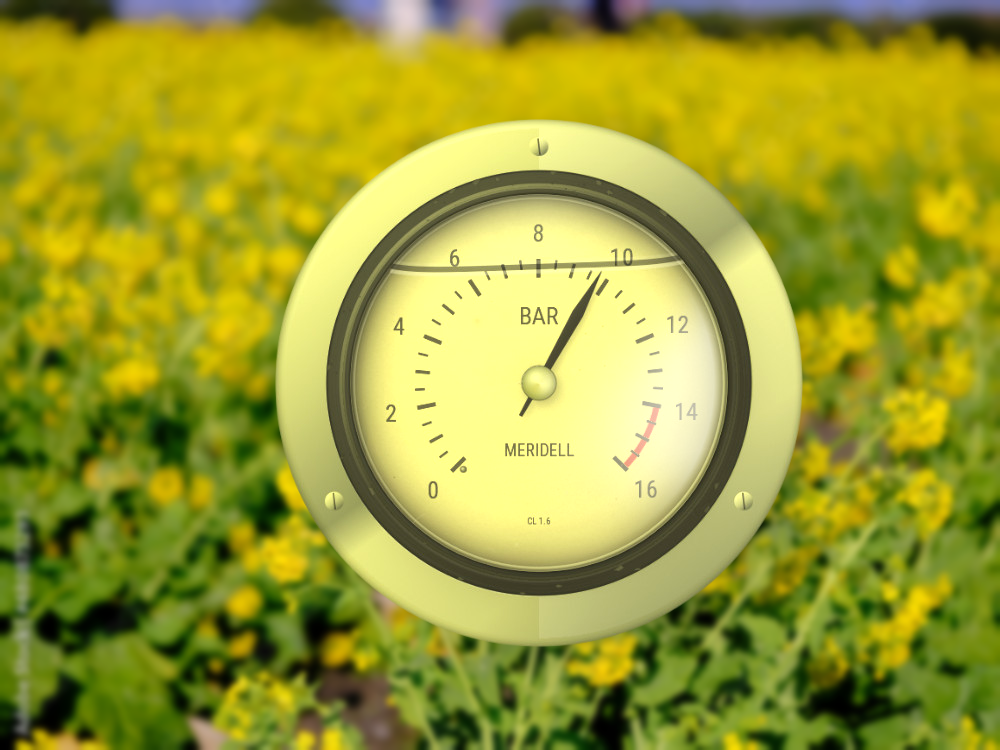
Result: 9.75 (bar)
